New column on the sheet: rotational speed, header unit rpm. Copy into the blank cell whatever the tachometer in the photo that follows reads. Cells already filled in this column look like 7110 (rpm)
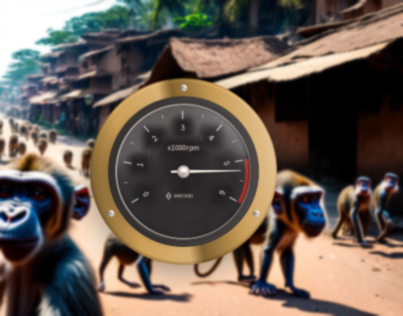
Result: 5250 (rpm)
